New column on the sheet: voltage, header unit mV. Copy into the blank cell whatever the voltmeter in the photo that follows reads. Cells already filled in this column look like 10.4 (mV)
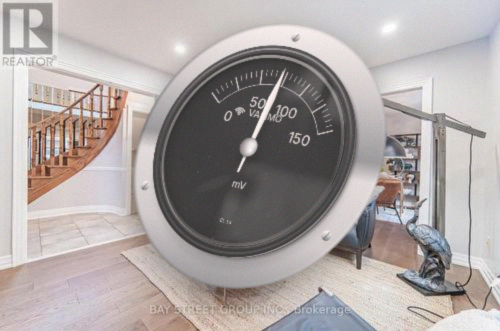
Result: 75 (mV)
